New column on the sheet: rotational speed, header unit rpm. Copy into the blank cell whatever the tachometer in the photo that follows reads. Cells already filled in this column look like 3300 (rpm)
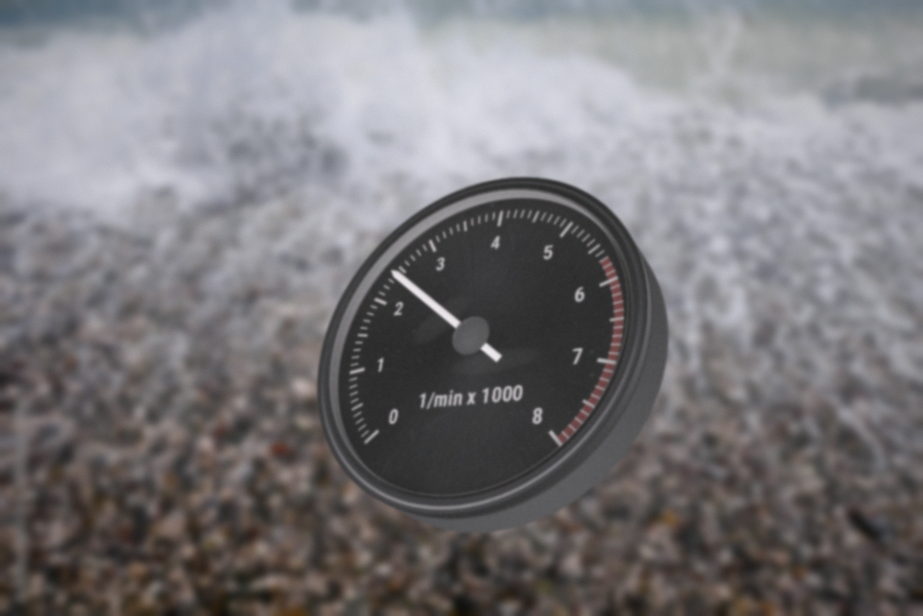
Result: 2400 (rpm)
